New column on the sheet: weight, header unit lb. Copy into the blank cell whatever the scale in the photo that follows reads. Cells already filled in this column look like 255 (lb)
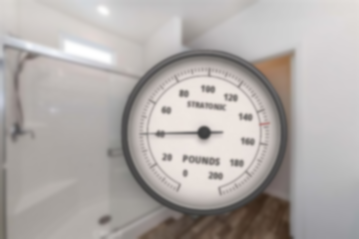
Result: 40 (lb)
